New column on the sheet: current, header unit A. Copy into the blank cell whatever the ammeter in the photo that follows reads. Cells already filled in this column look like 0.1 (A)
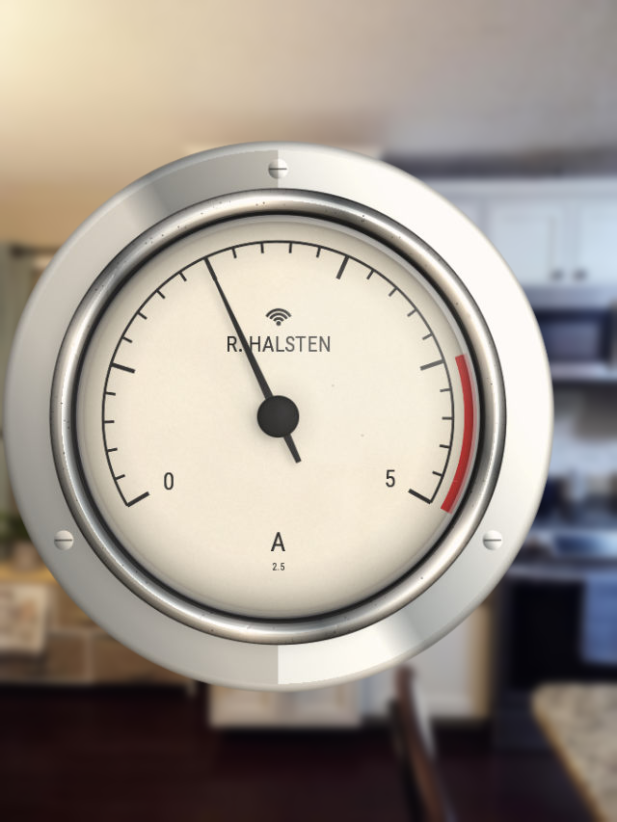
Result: 2 (A)
